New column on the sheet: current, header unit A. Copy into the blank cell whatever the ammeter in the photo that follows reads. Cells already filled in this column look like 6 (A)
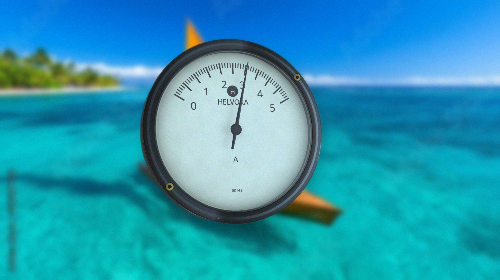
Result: 3 (A)
